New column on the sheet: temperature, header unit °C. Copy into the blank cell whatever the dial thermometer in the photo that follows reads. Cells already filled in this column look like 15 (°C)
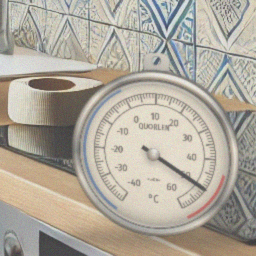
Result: 50 (°C)
